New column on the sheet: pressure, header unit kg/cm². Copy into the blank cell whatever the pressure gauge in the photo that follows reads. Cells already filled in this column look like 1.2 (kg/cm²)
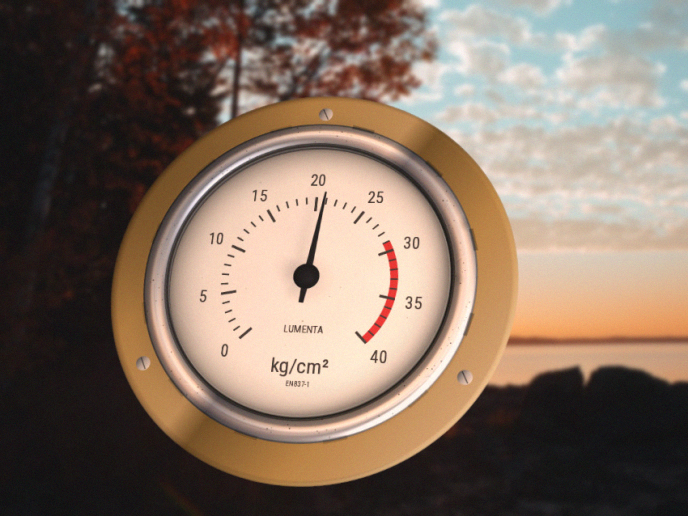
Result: 21 (kg/cm²)
